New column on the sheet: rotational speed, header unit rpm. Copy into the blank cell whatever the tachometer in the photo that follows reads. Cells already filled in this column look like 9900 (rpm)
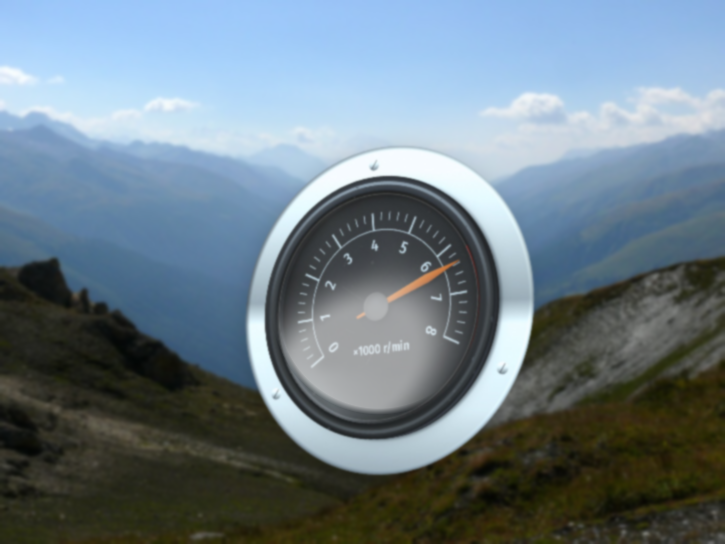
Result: 6400 (rpm)
